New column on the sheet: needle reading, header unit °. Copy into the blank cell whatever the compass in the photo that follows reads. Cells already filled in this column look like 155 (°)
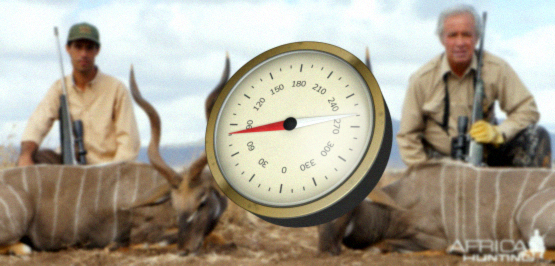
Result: 80 (°)
